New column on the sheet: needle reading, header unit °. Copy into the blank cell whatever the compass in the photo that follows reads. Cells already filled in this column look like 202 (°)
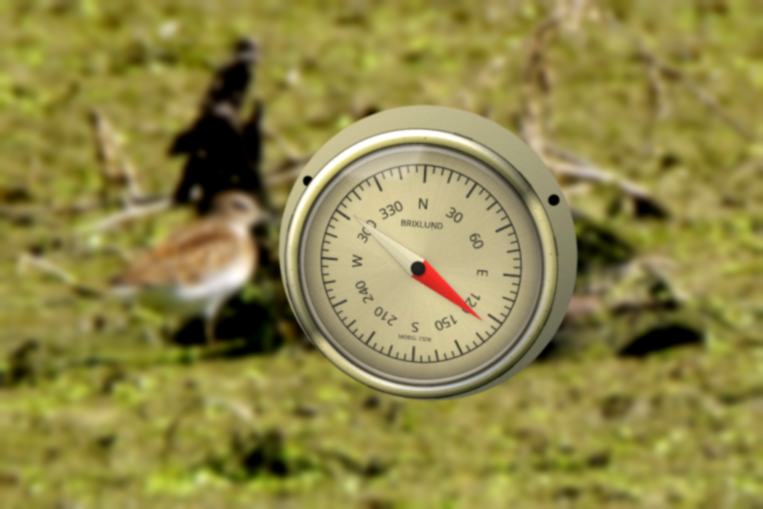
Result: 125 (°)
